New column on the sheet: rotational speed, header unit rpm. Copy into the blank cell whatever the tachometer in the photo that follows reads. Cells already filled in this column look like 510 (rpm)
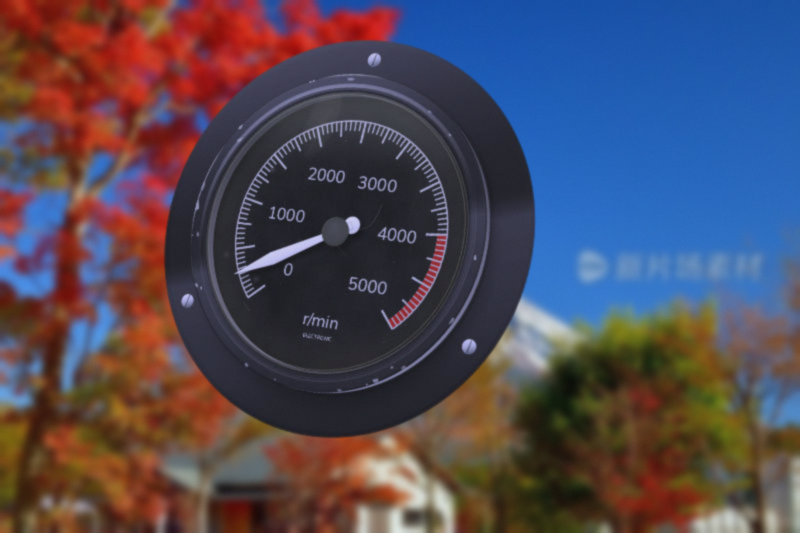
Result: 250 (rpm)
